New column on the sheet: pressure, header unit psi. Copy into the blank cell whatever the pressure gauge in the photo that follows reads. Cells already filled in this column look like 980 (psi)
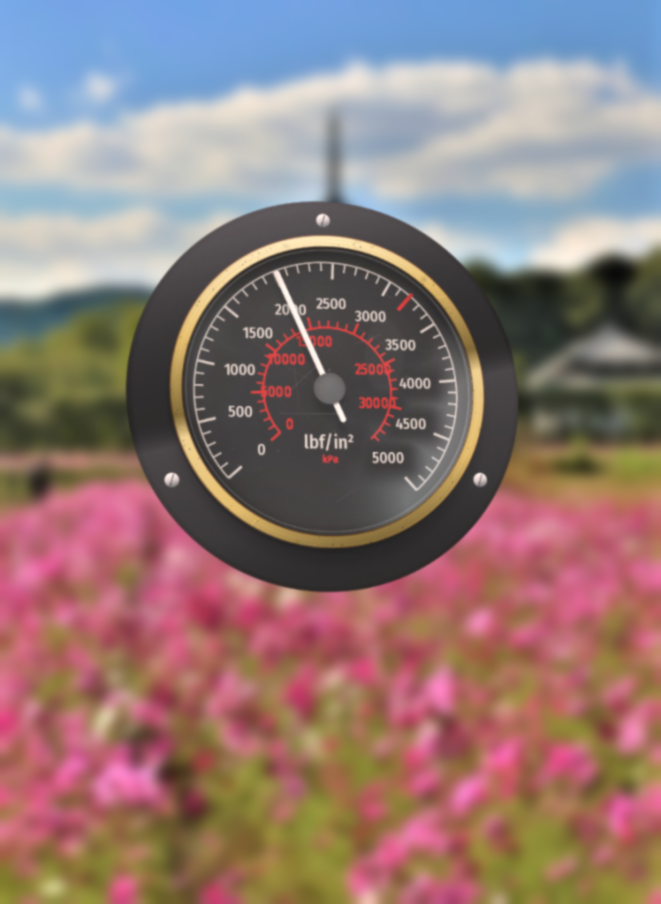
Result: 2000 (psi)
